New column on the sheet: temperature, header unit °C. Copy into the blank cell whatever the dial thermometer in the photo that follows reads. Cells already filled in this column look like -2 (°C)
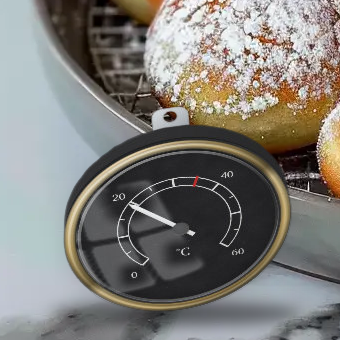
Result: 20 (°C)
